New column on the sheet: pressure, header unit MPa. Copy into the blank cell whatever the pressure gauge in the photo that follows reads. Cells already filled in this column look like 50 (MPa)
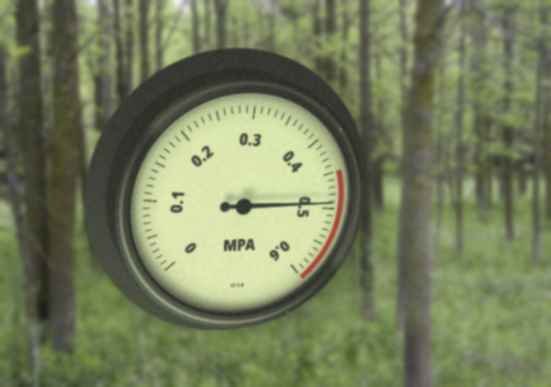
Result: 0.49 (MPa)
